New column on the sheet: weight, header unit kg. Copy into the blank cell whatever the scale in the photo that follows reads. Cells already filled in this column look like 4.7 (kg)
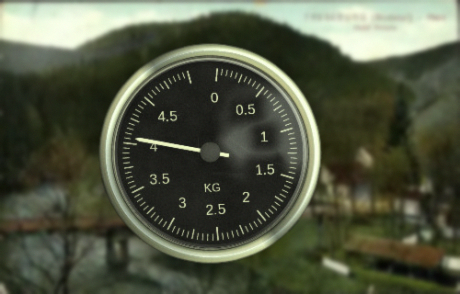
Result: 4.05 (kg)
